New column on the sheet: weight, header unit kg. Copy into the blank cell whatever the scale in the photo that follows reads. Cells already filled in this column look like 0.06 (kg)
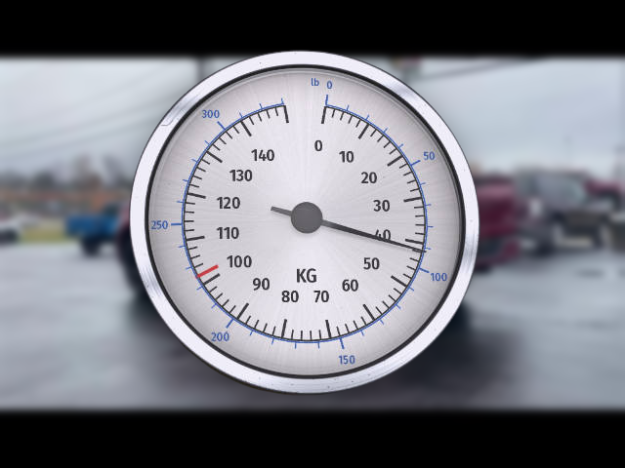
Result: 42 (kg)
